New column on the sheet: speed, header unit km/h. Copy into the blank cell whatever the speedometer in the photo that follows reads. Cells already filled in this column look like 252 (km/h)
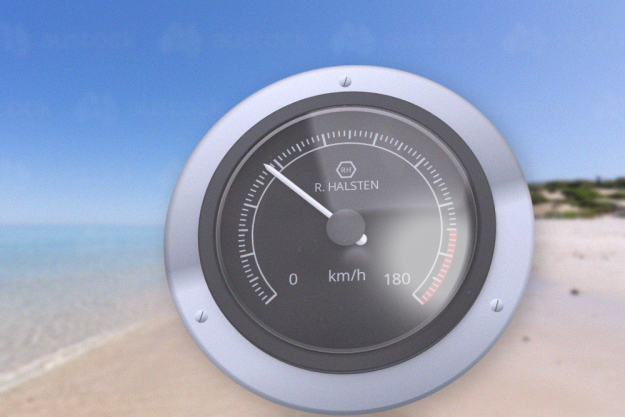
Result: 56 (km/h)
